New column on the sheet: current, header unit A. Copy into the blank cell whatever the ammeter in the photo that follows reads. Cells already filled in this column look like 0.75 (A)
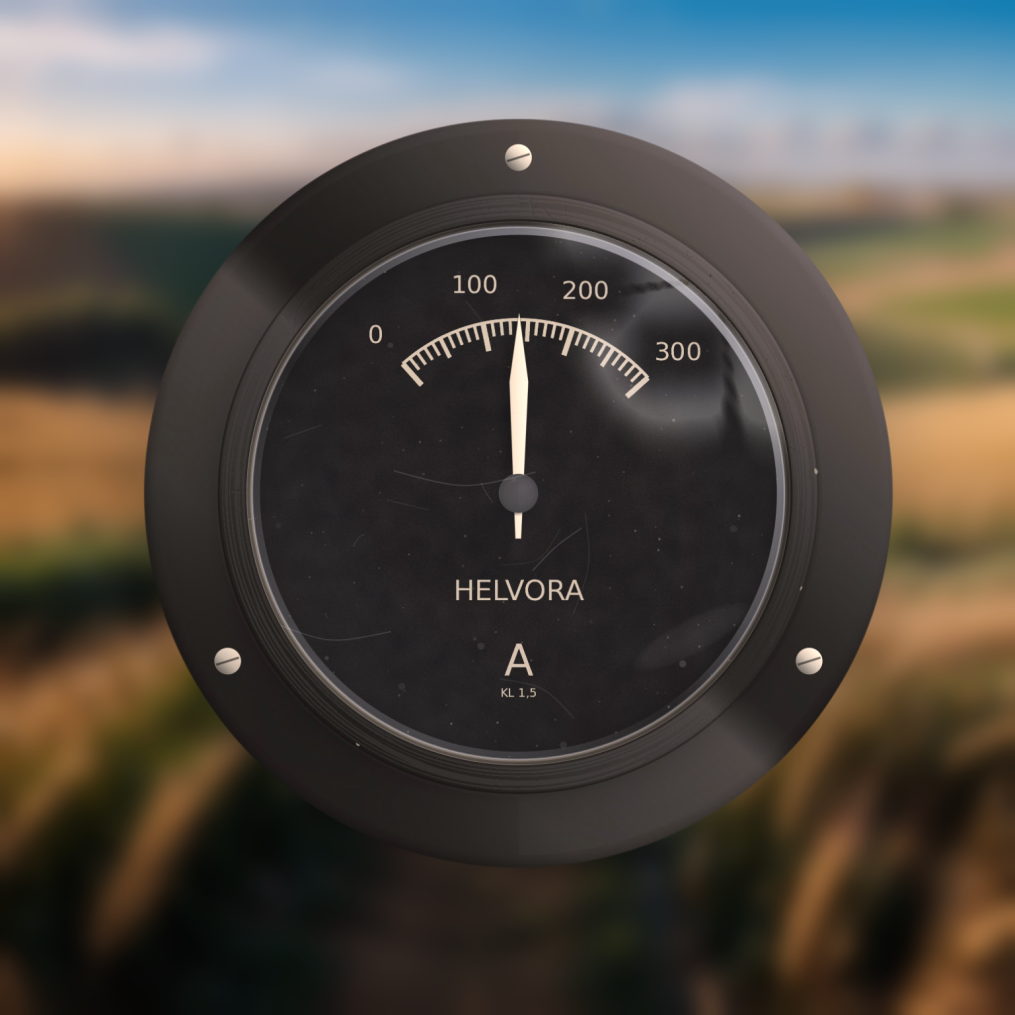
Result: 140 (A)
